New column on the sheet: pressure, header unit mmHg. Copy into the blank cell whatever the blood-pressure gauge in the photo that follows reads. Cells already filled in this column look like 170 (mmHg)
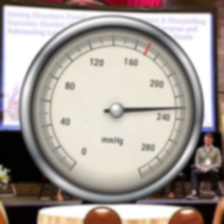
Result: 230 (mmHg)
